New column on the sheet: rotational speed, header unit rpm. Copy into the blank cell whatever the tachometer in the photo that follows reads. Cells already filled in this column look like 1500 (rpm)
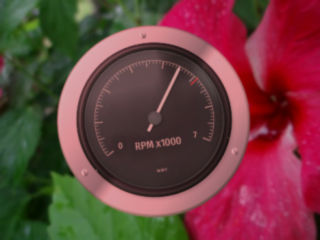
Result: 4500 (rpm)
